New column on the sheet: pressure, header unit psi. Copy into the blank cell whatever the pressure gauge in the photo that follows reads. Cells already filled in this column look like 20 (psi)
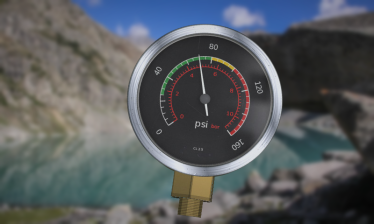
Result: 70 (psi)
